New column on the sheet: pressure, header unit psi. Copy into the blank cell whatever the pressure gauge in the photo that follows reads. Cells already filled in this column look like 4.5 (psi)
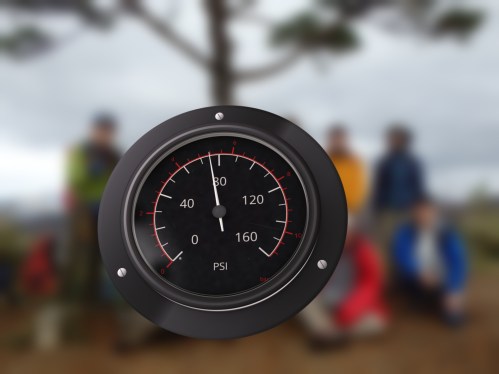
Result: 75 (psi)
